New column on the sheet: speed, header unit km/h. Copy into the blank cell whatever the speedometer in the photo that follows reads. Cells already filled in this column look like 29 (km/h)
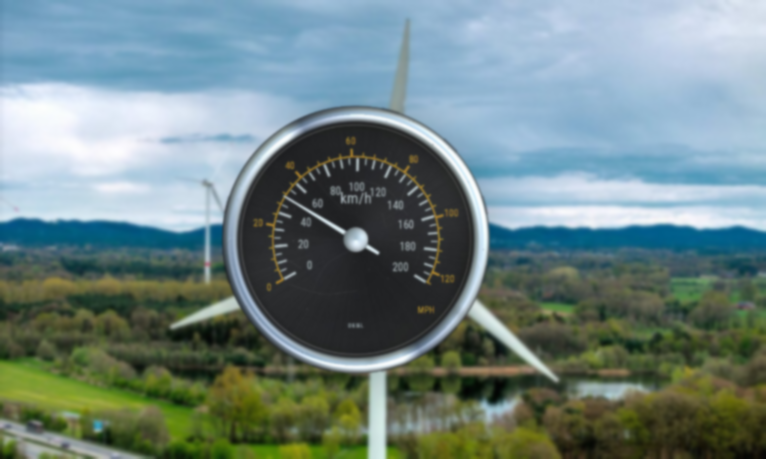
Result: 50 (km/h)
